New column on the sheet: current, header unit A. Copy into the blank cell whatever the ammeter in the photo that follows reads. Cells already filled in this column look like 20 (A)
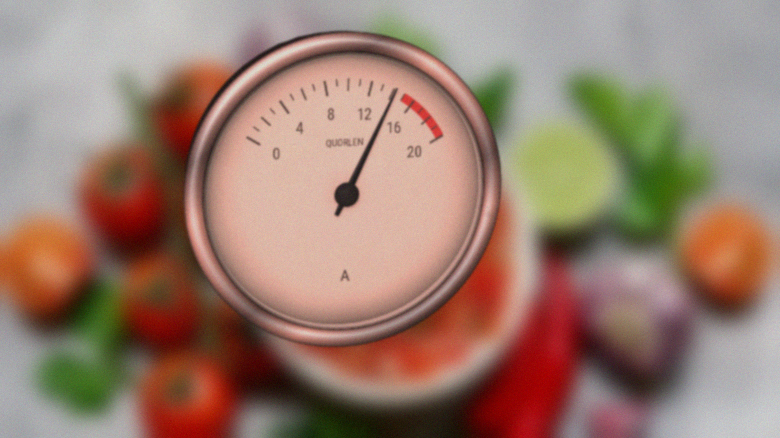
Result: 14 (A)
